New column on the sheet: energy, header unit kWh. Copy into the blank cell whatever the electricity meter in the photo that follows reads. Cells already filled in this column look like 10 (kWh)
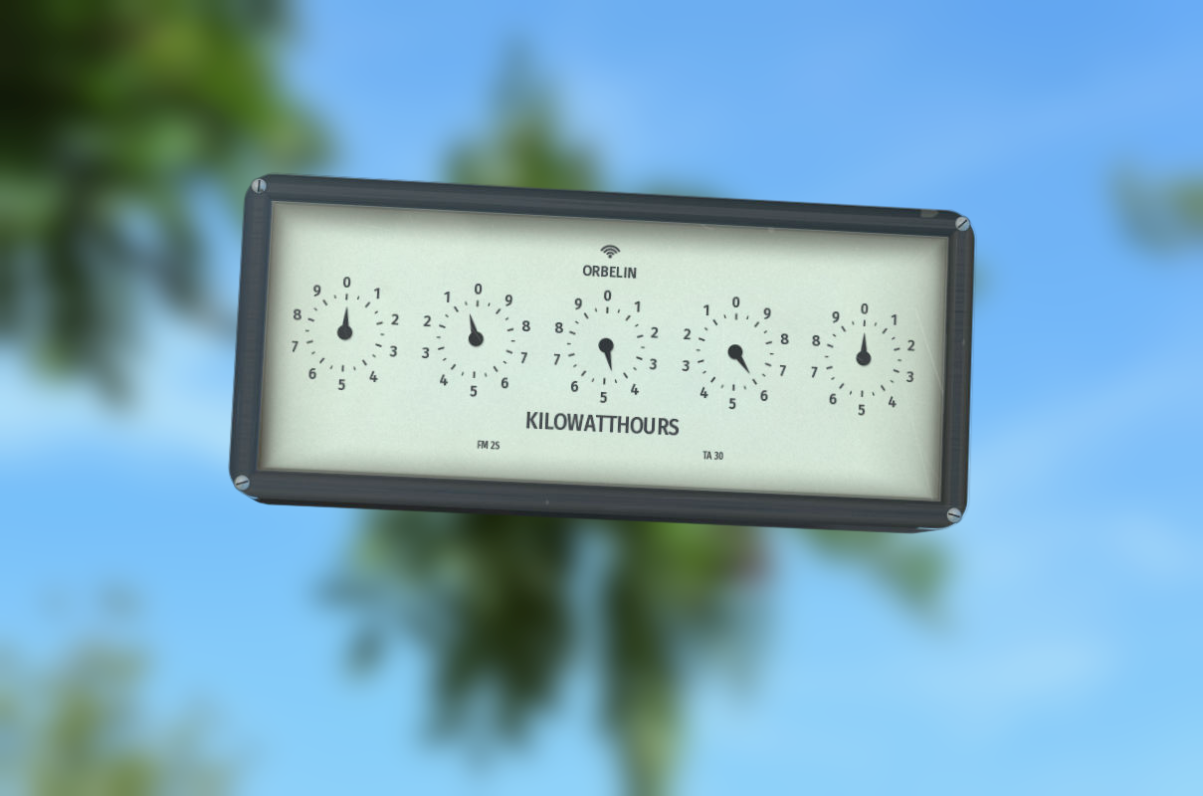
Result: 460 (kWh)
